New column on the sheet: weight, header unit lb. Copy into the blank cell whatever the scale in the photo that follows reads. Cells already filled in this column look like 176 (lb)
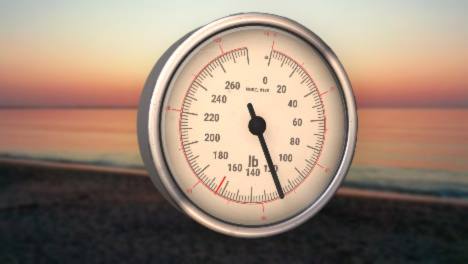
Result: 120 (lb)
